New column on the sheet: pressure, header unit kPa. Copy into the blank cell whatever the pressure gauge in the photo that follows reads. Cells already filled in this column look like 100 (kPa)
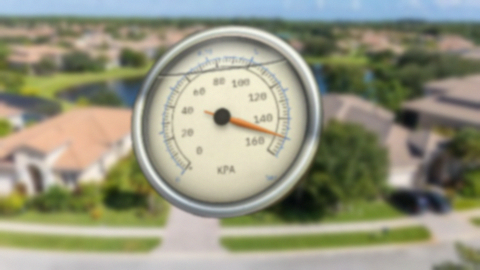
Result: 150 (kPa)
